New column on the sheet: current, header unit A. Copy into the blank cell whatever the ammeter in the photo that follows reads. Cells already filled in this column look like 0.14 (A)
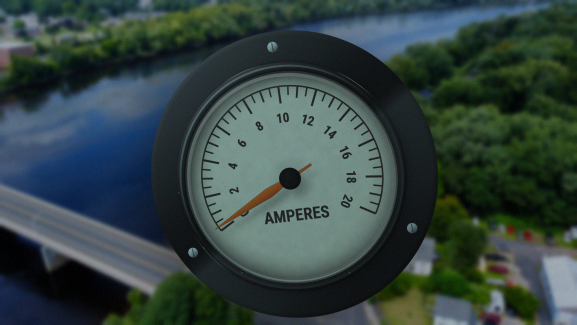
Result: 0.25 (A)
